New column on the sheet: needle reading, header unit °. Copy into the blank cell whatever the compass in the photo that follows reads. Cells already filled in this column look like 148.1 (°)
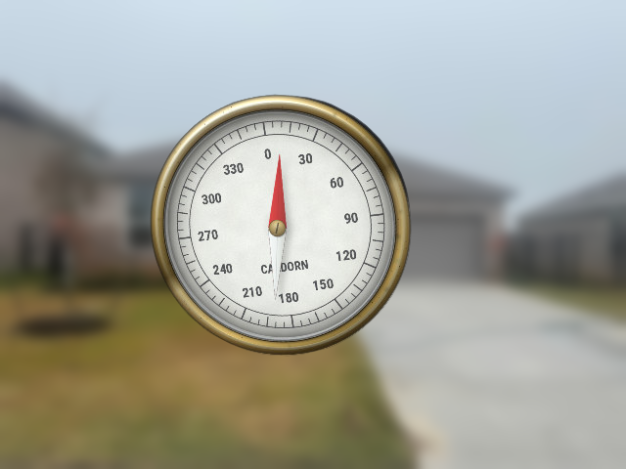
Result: 10 (°)
